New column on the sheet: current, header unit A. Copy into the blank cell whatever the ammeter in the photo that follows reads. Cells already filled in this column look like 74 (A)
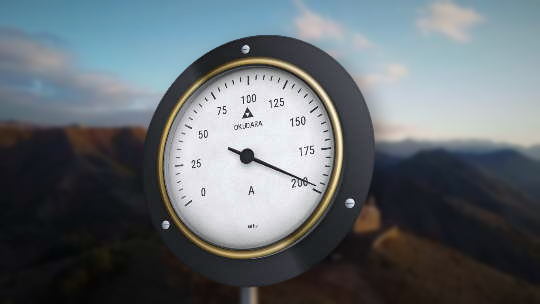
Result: 197.5 (A)
